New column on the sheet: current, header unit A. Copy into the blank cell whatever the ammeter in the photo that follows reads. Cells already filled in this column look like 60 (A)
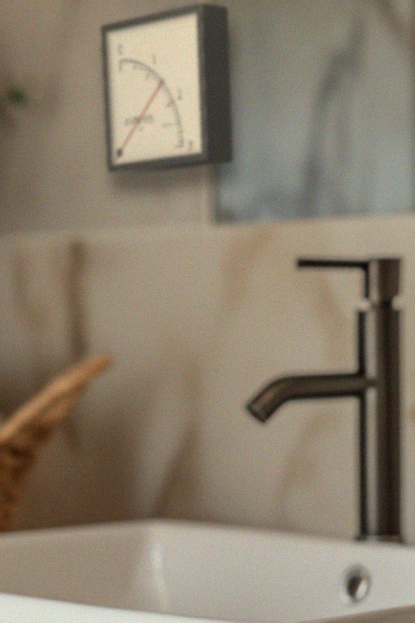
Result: 1.5 (A)
